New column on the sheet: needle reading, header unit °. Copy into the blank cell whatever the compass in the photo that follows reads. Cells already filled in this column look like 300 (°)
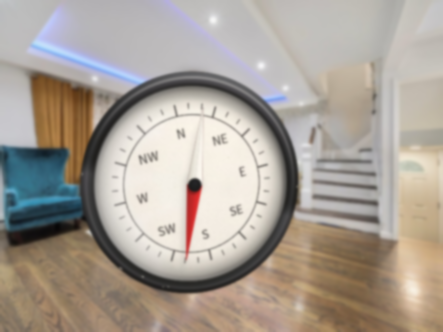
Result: 200 (°)
